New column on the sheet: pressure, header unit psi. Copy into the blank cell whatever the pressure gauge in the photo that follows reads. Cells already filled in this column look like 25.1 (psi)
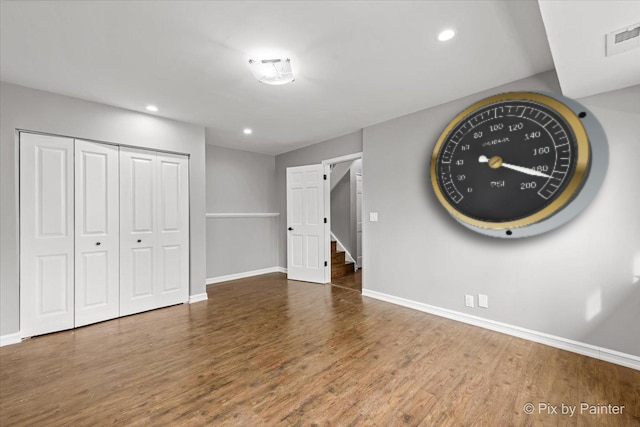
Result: 185 (psi)
